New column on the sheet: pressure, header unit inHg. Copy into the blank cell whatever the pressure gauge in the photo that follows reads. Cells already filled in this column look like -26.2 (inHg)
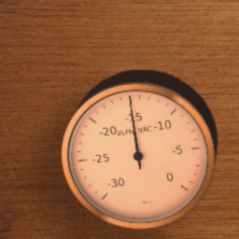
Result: -15 (inHg)
